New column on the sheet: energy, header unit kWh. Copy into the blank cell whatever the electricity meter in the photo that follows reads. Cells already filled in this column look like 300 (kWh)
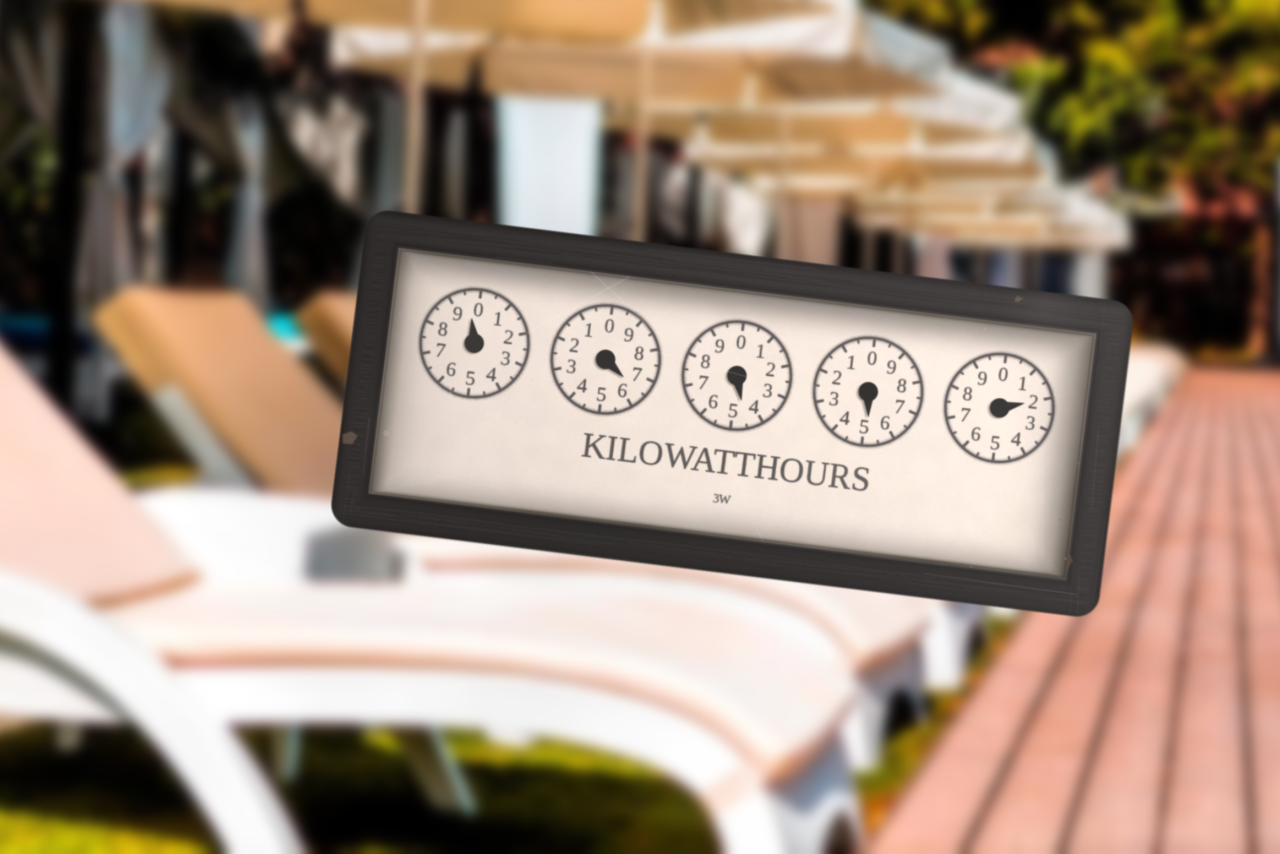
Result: 96452 (kWh)
